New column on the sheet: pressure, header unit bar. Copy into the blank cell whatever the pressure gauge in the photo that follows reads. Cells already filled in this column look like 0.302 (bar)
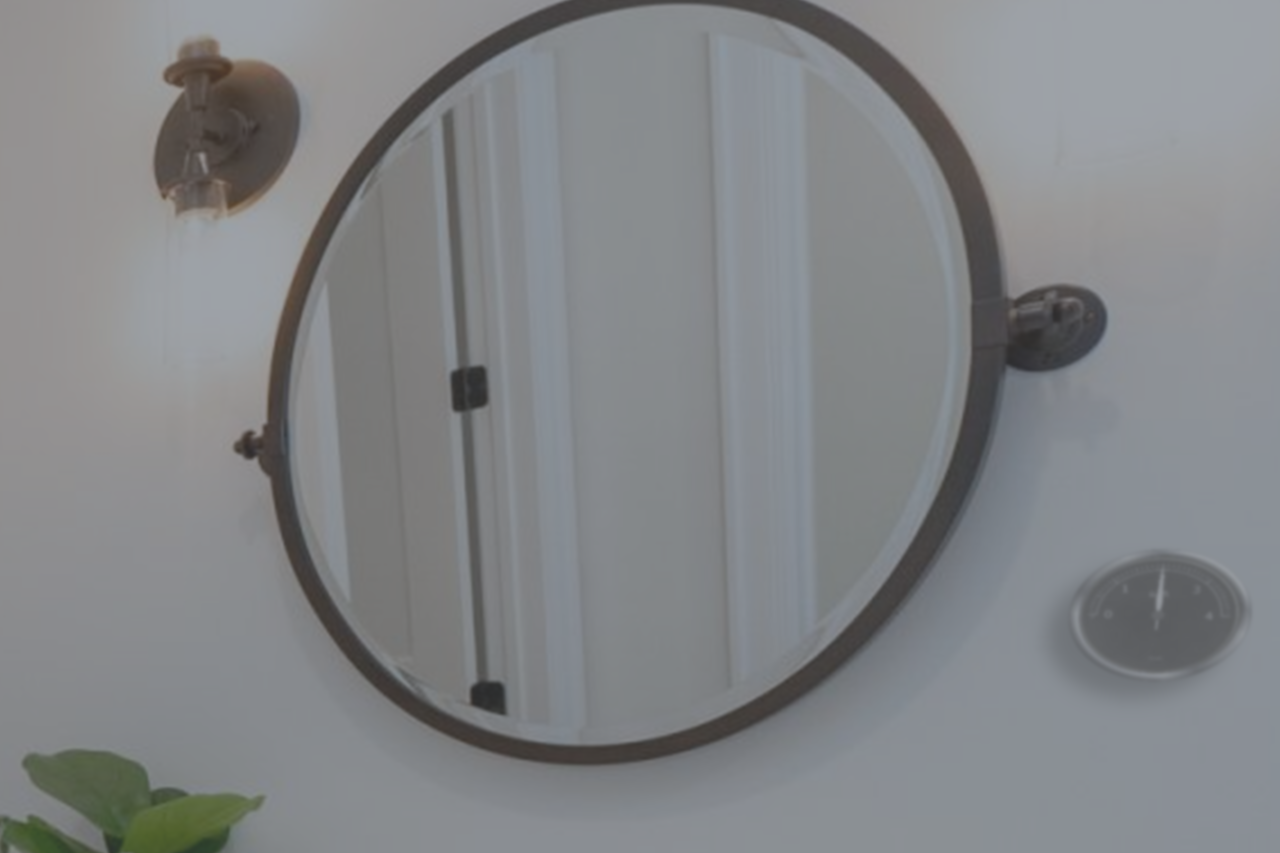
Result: 2 (bar)
